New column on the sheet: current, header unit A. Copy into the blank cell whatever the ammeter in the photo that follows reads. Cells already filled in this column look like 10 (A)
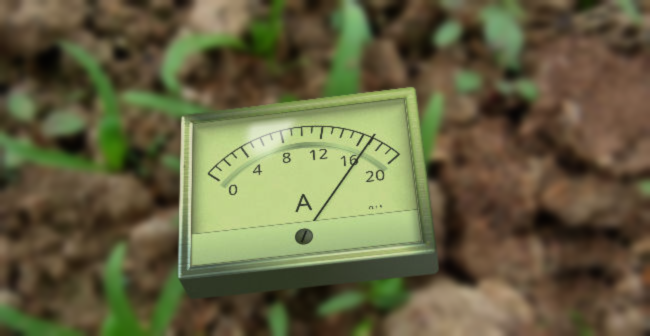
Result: 17 (A)
